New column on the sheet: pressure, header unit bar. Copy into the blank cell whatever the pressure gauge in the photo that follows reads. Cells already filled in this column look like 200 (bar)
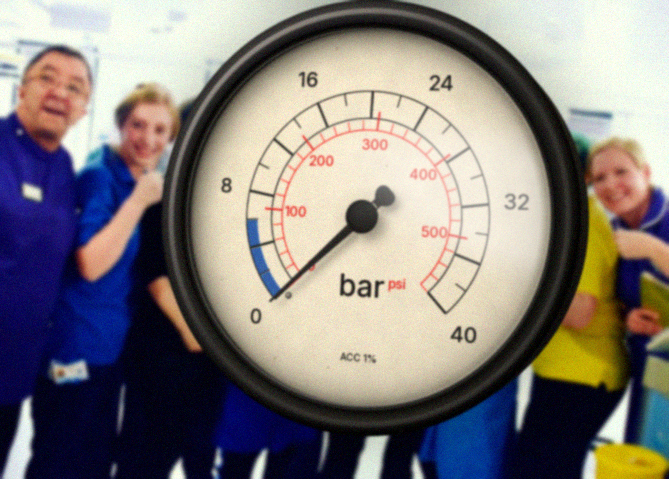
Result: 0 (bar)
